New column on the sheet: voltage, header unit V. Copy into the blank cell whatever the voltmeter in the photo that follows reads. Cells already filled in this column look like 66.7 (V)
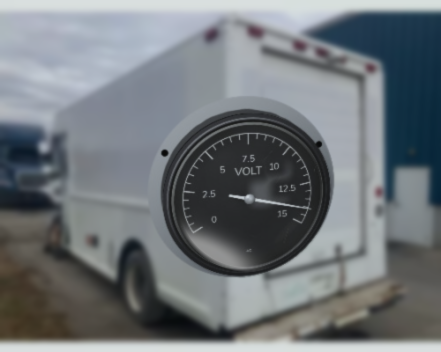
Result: 14 (V)
